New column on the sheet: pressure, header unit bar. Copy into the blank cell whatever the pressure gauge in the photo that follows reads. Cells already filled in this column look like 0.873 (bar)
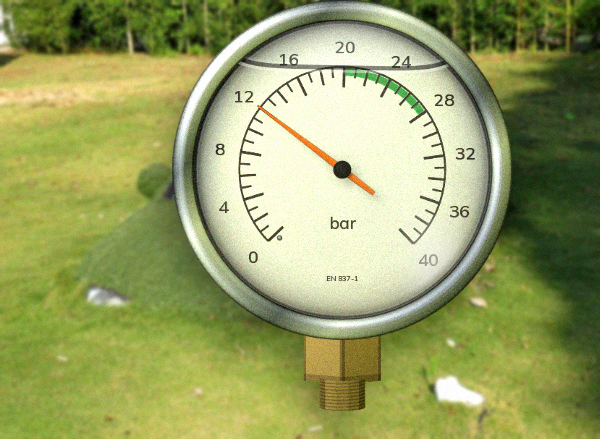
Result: 12 (bar)
